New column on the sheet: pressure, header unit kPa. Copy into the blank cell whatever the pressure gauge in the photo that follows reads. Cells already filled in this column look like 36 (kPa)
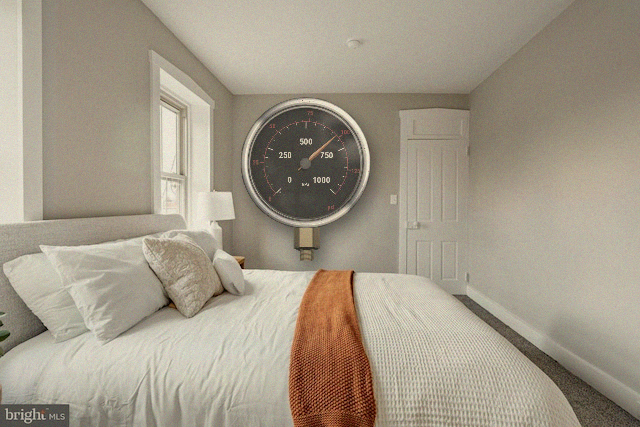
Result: 675 (kPa)
